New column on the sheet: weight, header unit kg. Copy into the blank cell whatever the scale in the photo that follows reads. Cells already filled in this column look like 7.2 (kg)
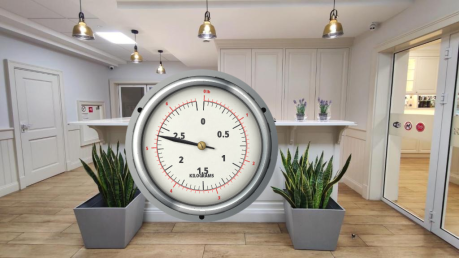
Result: 2.4 (kg)
